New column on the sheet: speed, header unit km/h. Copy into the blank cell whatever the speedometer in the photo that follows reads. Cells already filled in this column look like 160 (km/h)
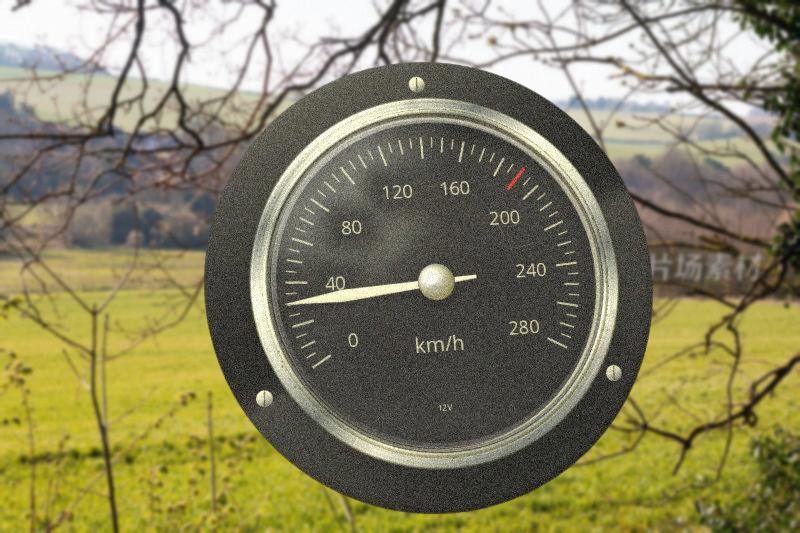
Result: 30 (km/h)
